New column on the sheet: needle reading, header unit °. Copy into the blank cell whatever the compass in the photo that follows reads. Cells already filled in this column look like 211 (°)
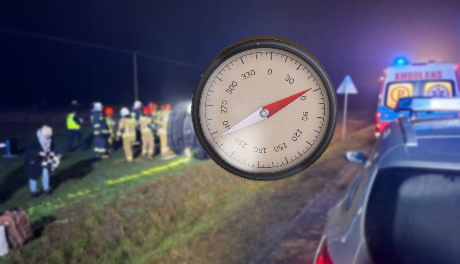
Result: 55 (°)
